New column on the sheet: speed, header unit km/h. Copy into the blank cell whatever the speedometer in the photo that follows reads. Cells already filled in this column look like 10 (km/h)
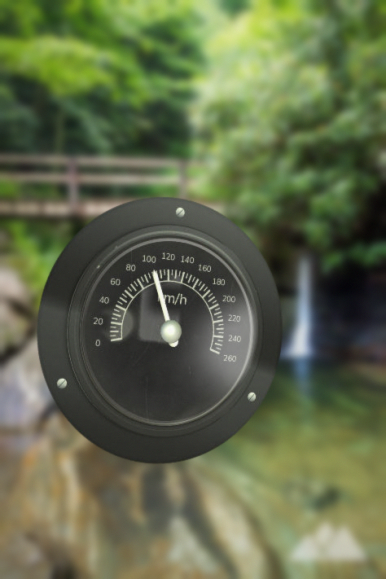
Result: 100 (km/h)
